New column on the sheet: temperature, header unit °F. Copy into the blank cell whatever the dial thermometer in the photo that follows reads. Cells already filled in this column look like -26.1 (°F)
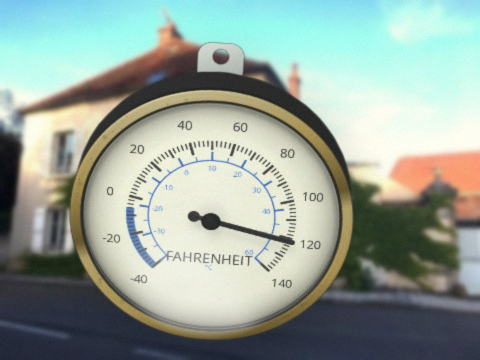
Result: 120 (°F)
